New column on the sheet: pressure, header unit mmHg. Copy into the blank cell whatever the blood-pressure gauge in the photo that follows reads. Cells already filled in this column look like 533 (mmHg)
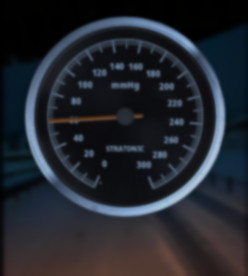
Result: 60 (mmHg)
